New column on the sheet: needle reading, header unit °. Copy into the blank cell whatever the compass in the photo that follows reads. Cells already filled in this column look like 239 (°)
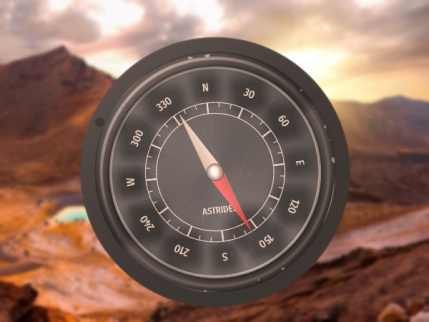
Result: 155 (°)
